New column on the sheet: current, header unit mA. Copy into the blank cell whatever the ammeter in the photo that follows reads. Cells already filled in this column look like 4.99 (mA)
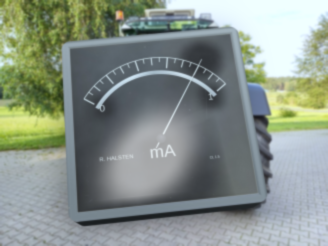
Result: 0.8 (mA)
